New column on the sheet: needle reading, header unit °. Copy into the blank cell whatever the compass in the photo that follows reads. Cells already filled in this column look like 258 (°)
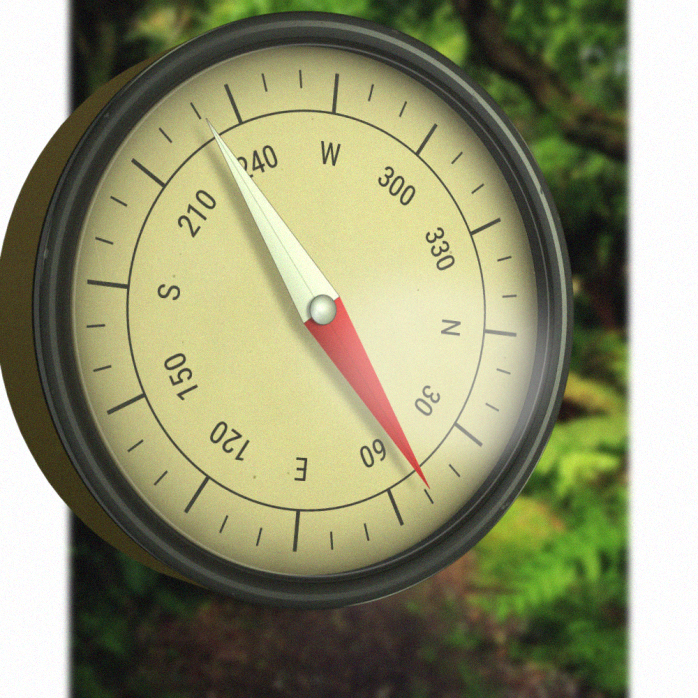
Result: 50 (°)
